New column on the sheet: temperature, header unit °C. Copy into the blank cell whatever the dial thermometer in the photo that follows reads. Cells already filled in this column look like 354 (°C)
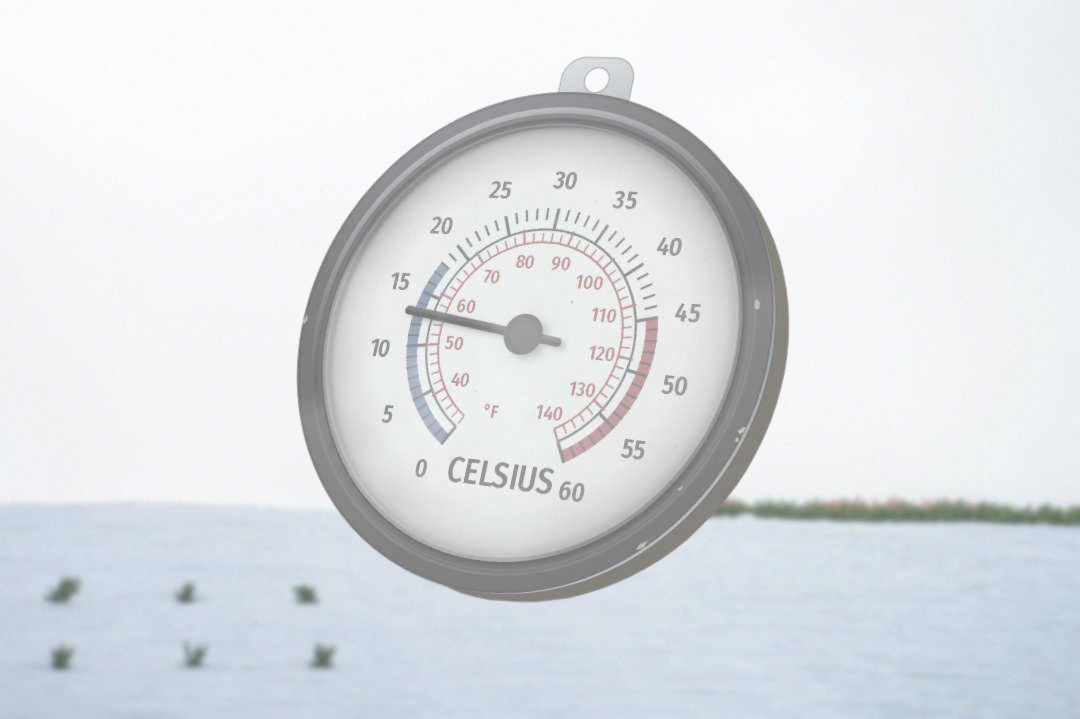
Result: 13 (°C)
